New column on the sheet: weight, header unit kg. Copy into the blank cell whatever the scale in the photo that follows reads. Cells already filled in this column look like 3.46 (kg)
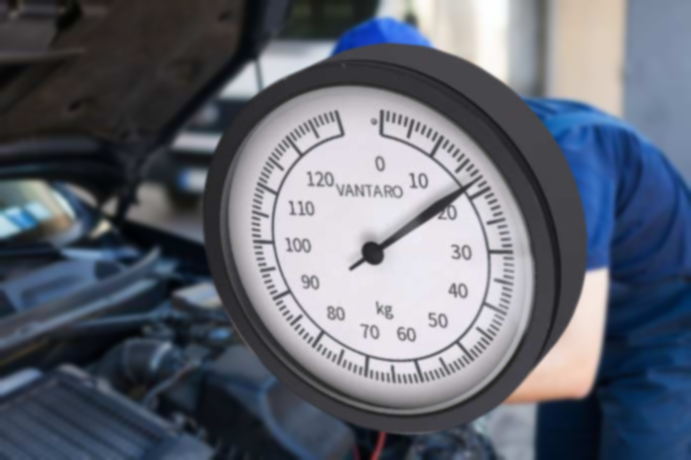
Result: 18 (kg)
